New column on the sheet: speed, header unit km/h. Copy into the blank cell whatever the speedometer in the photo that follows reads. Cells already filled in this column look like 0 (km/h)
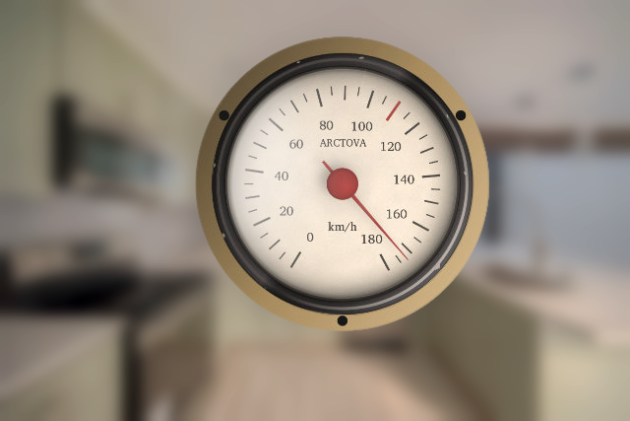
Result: 172.5 (km/h)
